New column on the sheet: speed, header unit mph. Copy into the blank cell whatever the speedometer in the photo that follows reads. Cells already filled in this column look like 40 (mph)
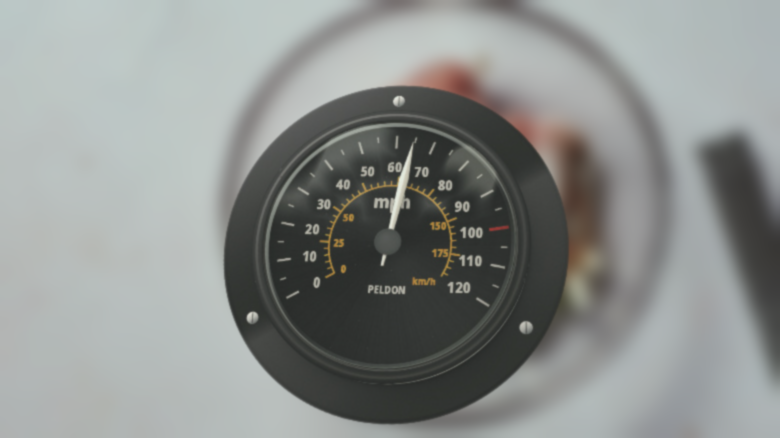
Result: 65 (mph)
